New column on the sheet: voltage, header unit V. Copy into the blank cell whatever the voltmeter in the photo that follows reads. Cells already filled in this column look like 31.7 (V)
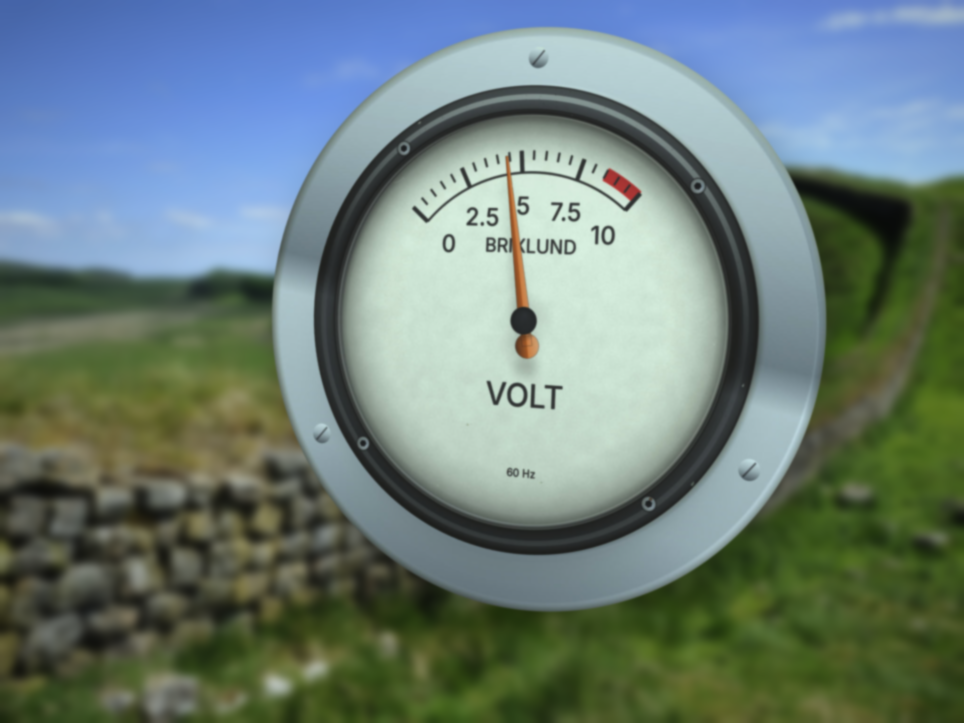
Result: 4.5 (V)
